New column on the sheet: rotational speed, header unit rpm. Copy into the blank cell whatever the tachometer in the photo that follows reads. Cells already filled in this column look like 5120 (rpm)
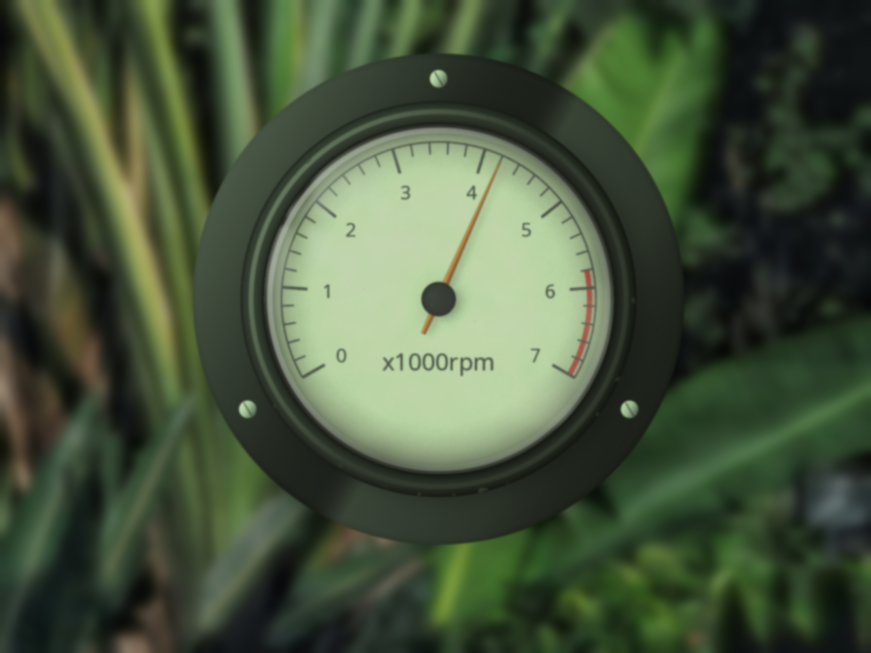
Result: 4200 (rpm)
